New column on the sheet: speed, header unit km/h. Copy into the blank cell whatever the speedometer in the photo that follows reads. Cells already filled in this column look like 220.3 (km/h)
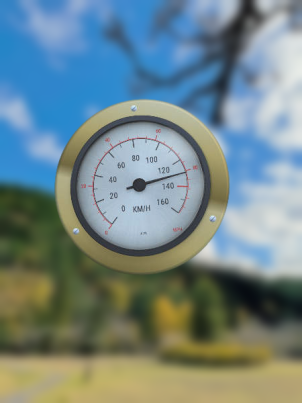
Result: 130 (km/h)
